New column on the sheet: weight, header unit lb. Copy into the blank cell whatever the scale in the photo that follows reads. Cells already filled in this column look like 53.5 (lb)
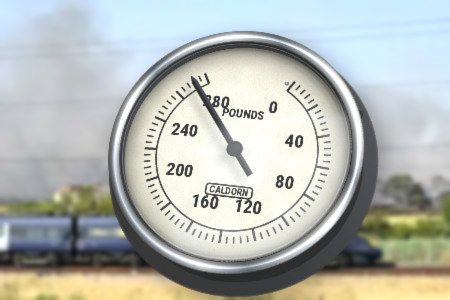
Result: 272 (lb)
